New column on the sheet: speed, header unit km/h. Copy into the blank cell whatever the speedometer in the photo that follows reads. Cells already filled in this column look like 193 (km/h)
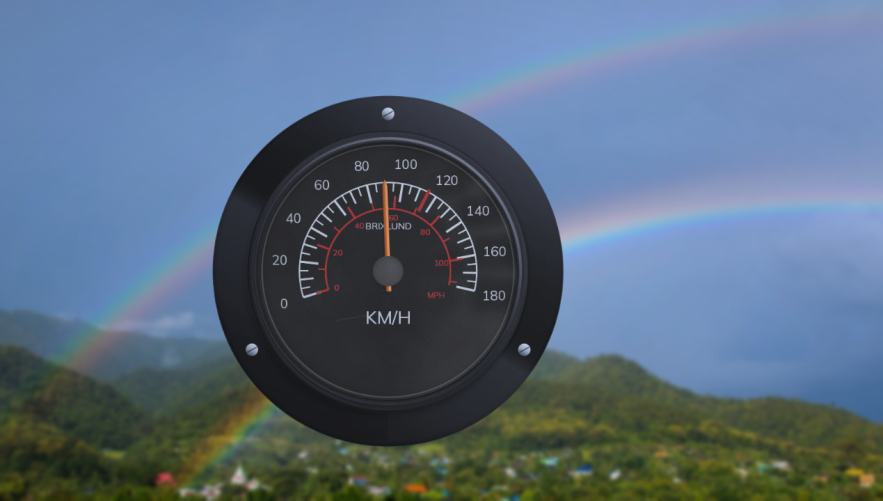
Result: 90 (km/h)
